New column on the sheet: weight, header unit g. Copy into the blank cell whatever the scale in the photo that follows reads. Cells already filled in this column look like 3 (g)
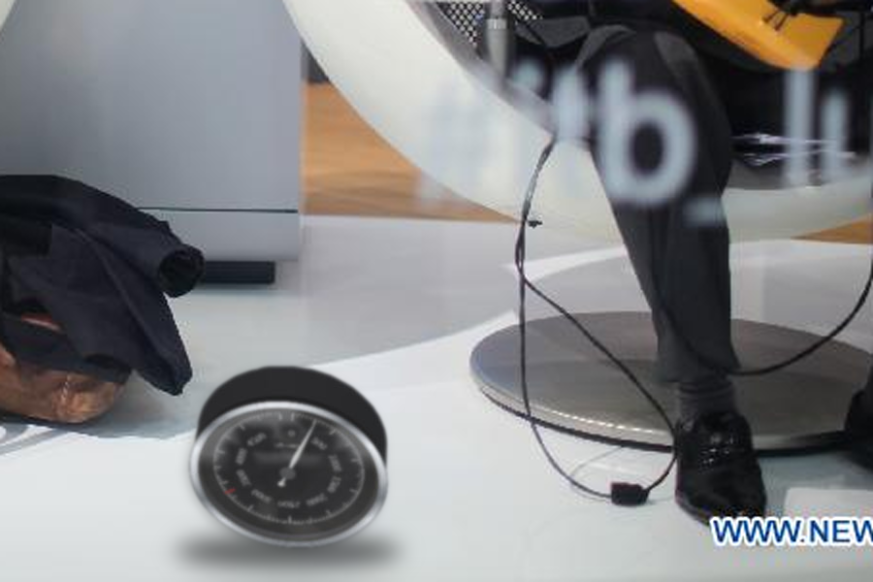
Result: 250 (g)
